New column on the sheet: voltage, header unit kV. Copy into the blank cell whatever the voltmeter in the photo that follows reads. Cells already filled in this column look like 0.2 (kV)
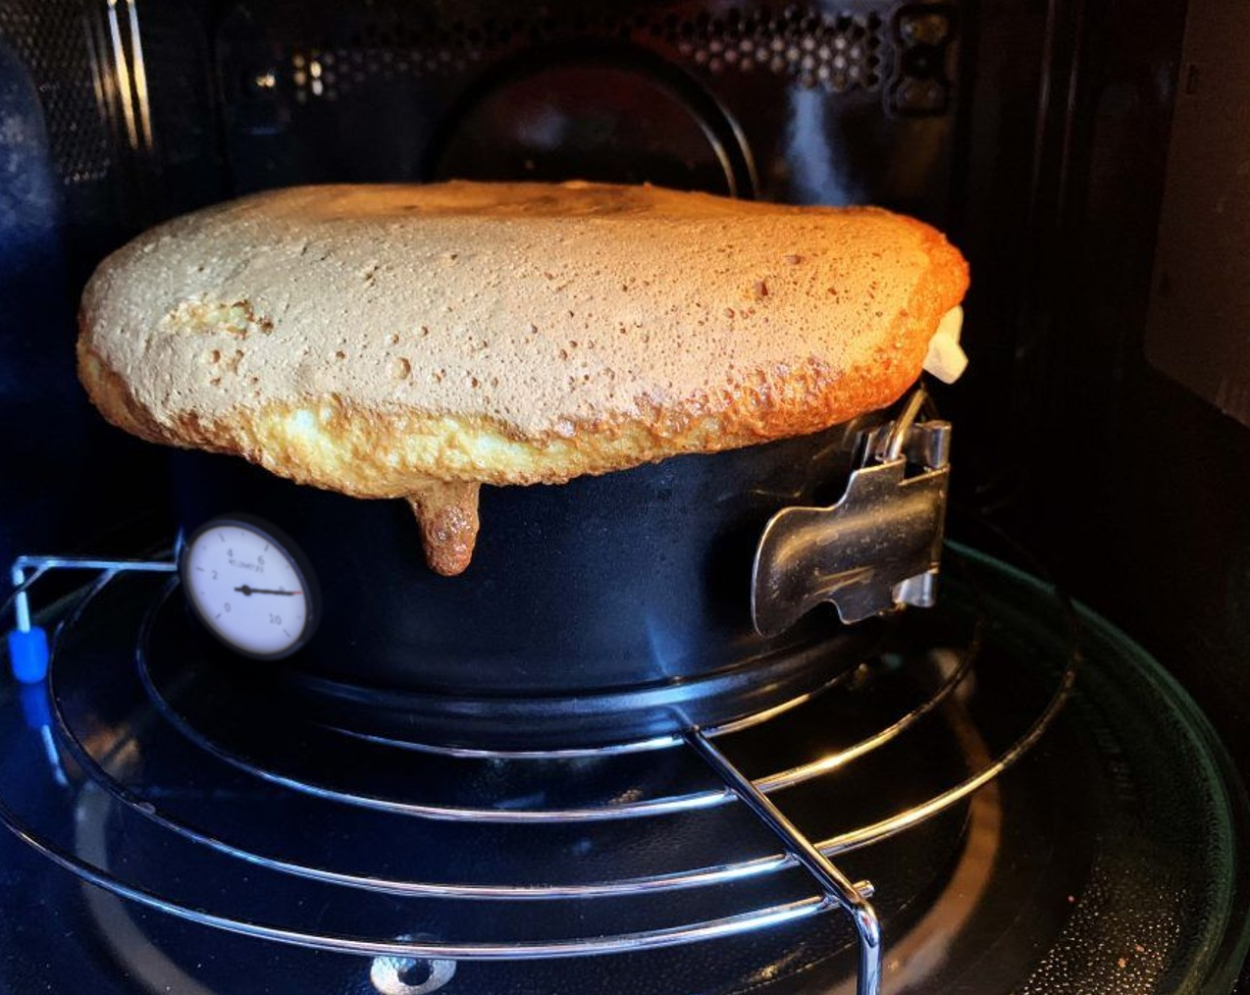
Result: 8 (kV)
